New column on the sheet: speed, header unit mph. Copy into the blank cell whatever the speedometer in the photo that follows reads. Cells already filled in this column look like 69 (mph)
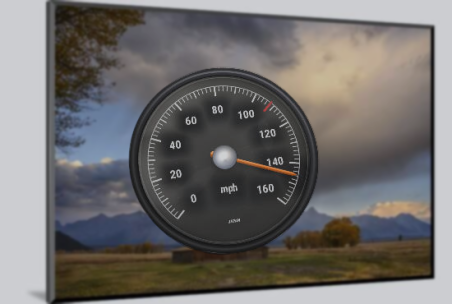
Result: 146 (mph)
